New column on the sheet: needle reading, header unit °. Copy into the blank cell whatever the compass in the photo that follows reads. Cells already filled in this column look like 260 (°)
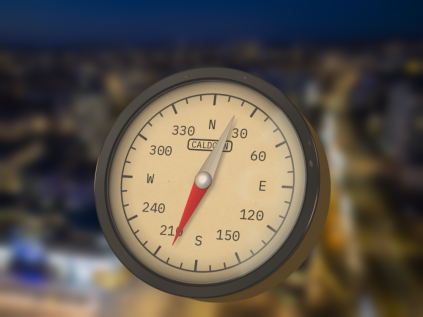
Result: 200 (°)
